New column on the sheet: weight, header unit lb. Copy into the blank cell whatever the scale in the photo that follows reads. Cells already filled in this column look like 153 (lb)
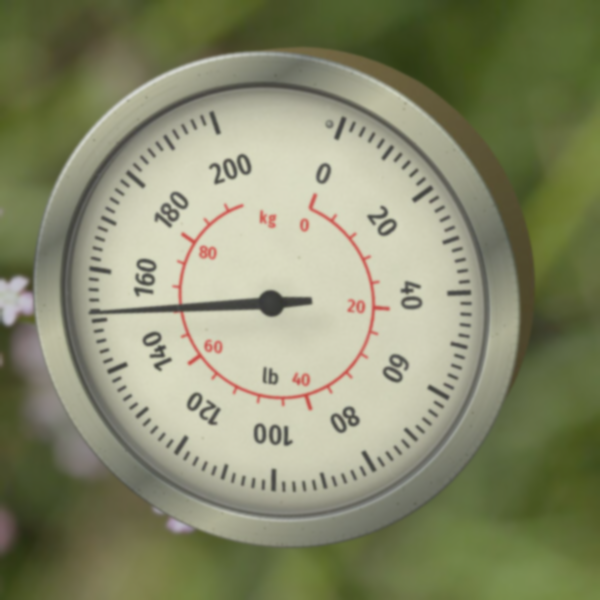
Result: 152 (lb)
